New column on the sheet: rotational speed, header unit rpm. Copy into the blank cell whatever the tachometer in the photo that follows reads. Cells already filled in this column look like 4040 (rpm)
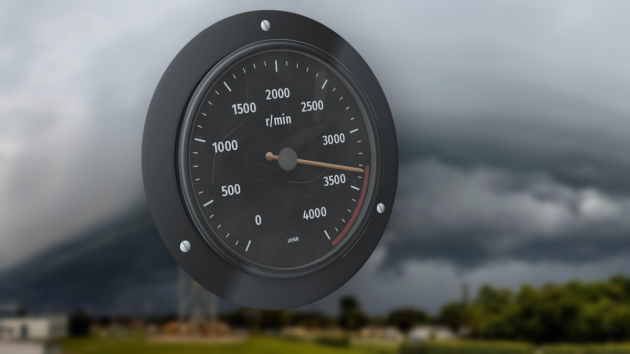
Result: 3350 (rpm)
